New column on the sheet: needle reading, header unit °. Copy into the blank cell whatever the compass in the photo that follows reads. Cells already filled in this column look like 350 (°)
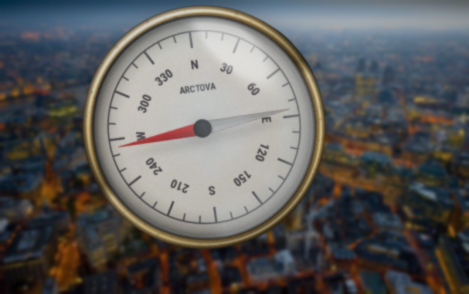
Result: 265 (°)
